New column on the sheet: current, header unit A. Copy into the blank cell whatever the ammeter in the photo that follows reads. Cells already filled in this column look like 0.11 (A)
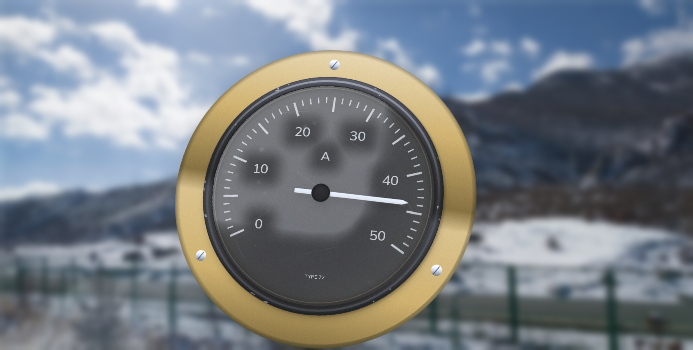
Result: 44 (A)
